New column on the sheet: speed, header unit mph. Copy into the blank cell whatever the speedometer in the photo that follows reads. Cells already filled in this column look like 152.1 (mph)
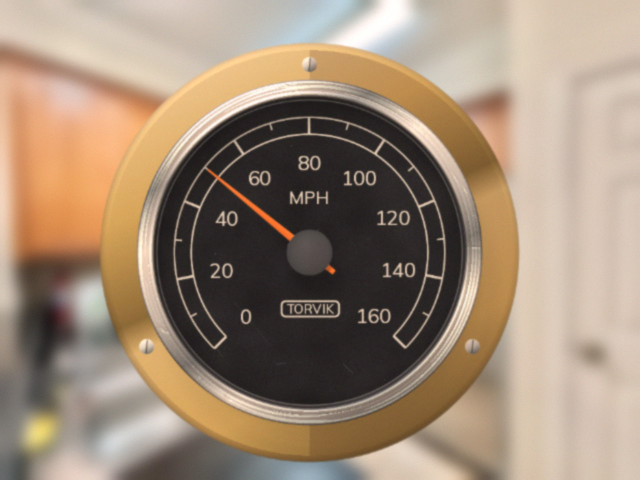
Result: 50 (mph)
